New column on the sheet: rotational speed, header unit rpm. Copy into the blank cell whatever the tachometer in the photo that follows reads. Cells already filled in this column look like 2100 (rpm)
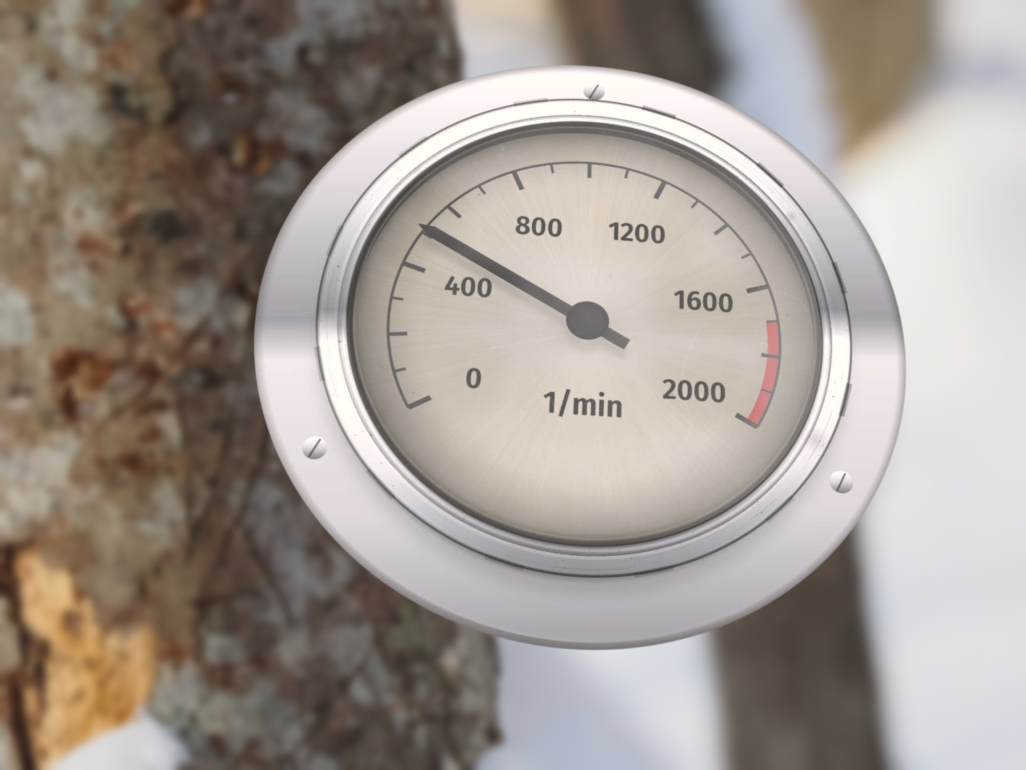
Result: 500 (rpm)
